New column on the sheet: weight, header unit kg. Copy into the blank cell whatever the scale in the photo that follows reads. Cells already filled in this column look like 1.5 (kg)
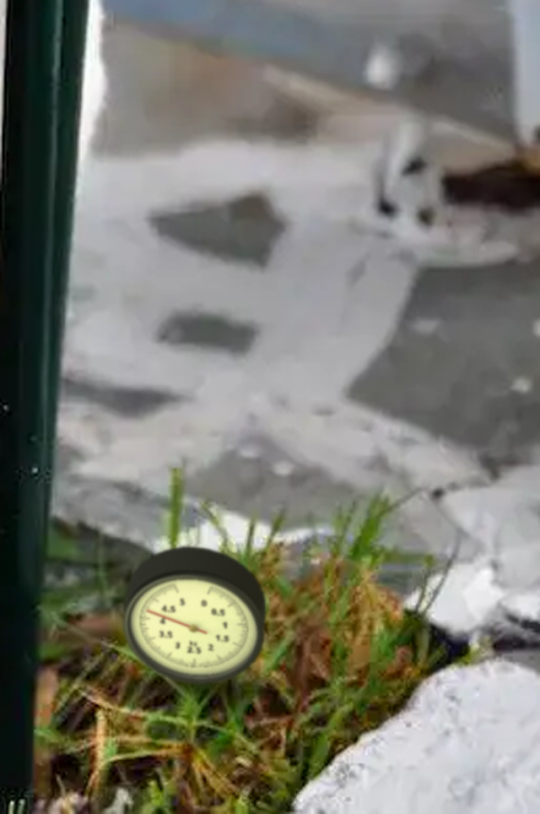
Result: 4.25 (kg)
